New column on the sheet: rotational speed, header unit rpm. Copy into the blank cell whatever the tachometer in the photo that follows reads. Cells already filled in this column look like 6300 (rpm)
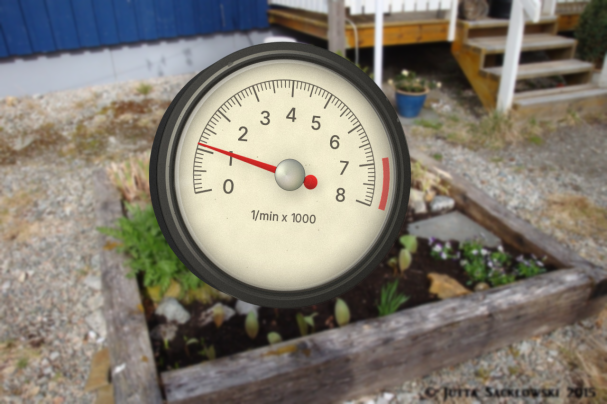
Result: 1100 (rpm)
